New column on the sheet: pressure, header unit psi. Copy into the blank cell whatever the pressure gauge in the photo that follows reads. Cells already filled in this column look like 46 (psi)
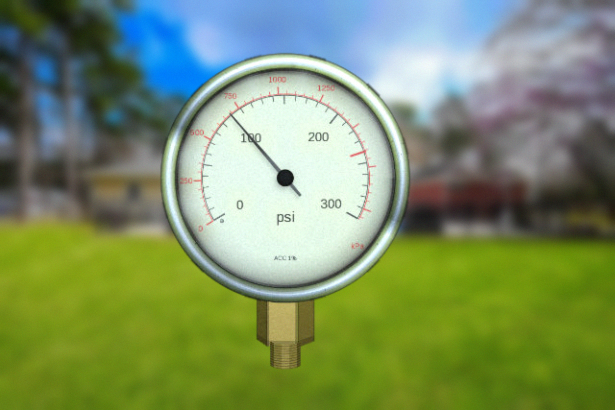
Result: 100 (psi)
